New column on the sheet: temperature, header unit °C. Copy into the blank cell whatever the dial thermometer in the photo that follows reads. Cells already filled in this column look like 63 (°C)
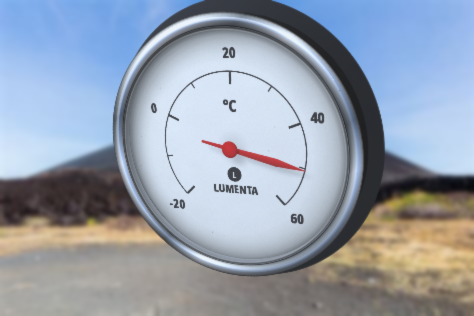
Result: 50 (°C)
